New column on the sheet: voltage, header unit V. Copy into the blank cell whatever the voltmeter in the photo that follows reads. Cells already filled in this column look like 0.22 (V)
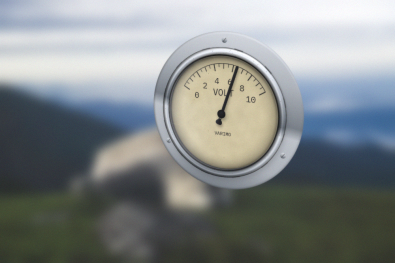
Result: 6.5 (V)
